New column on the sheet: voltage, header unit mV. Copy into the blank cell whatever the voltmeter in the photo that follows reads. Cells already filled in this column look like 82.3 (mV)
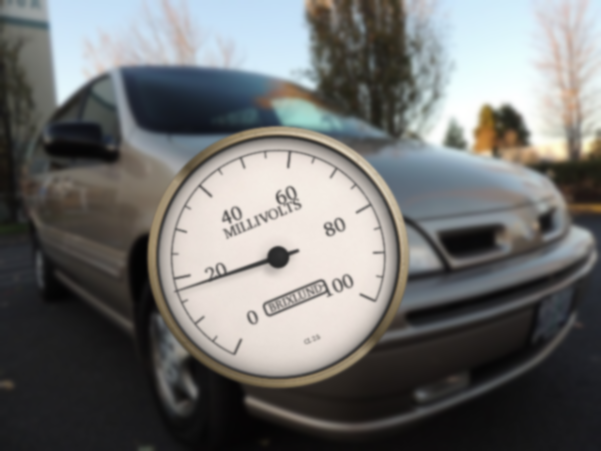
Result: 17.5 (mV)
